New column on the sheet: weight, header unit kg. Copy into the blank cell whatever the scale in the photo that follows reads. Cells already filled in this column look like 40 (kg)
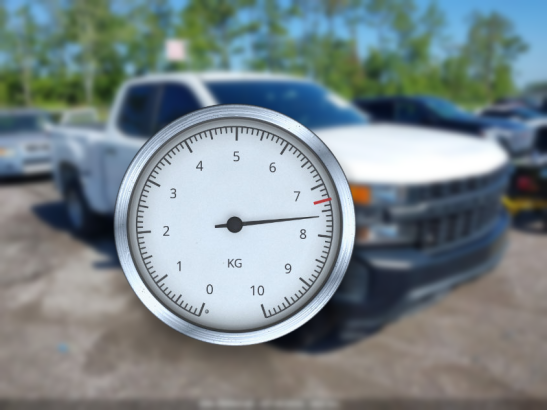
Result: 7.6 (kg)
